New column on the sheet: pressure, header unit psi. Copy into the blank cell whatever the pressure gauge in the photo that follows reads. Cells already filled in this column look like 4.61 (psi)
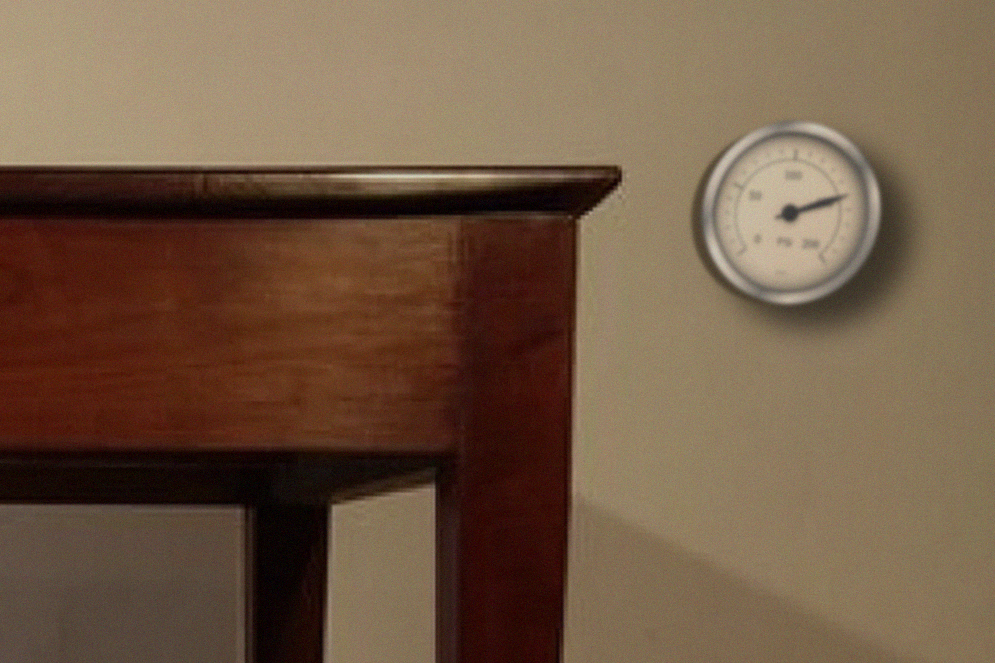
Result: 150 (psi)
